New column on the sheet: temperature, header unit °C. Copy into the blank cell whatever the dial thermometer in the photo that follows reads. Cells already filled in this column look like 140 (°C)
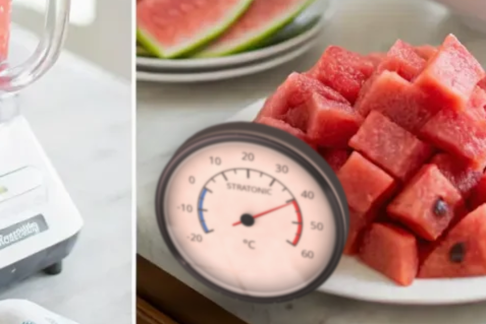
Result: 40 (°C)
